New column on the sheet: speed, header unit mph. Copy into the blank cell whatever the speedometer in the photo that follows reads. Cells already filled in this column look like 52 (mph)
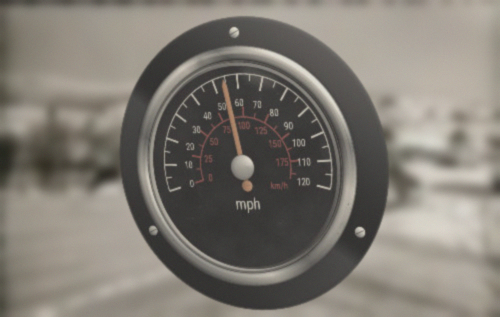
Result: 55 (mph)
